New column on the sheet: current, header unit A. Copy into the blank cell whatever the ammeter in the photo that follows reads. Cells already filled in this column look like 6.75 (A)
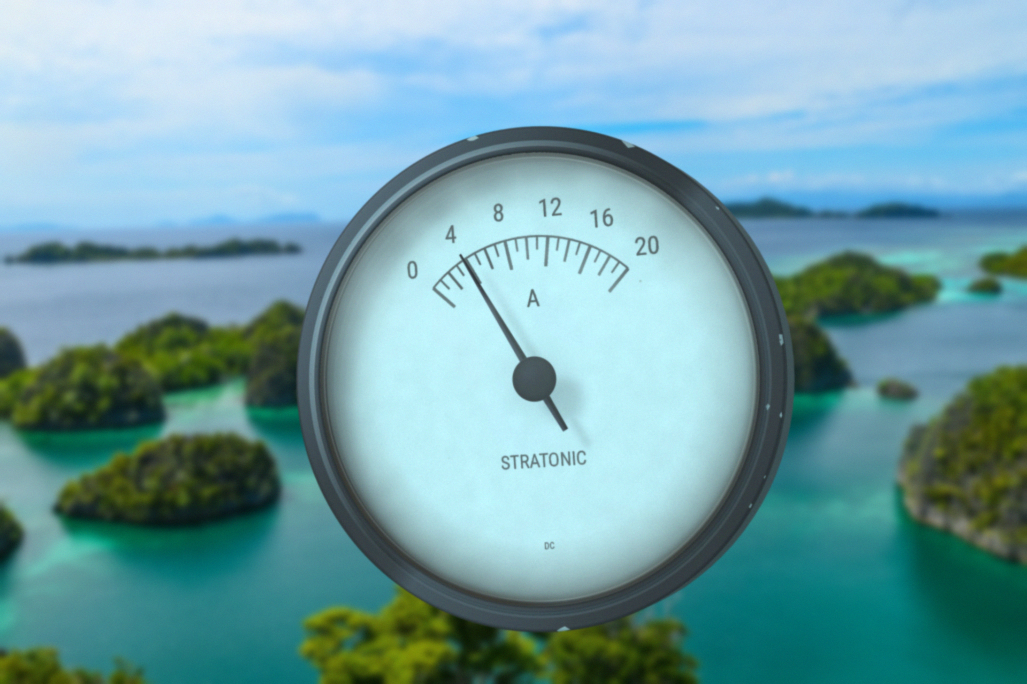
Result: 4 (A)
